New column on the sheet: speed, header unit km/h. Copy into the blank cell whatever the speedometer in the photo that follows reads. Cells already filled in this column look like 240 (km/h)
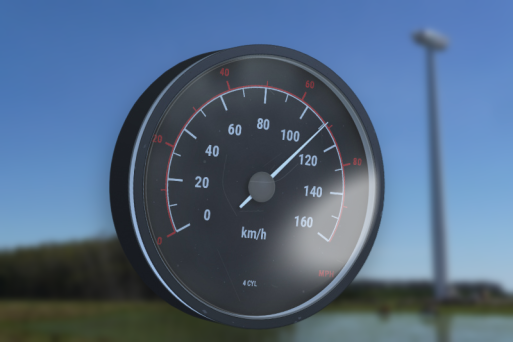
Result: 110 (km/h)
